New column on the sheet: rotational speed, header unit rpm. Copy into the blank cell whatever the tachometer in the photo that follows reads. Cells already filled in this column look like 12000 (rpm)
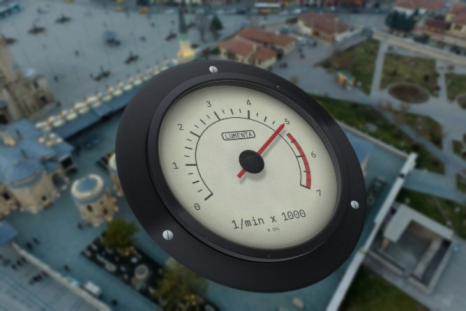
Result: 5000 (rpm)
